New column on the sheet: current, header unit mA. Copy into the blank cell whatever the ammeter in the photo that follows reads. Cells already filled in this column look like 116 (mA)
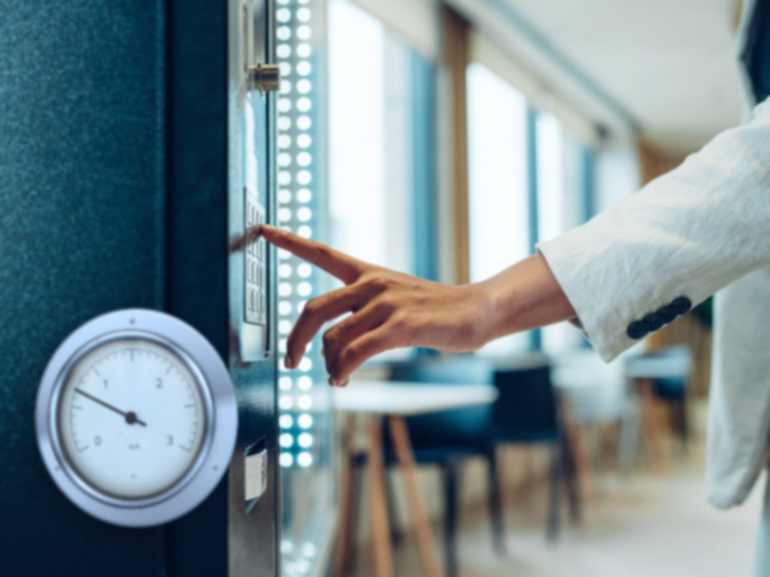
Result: 0.7 (mA)
